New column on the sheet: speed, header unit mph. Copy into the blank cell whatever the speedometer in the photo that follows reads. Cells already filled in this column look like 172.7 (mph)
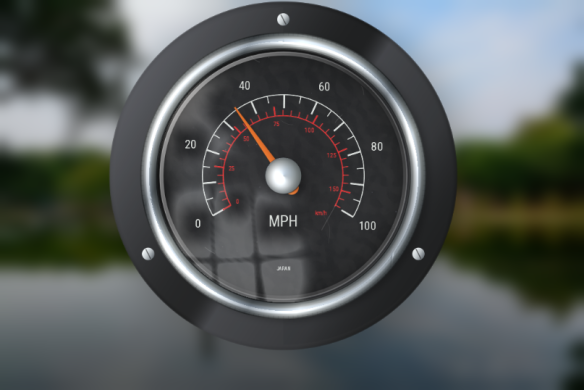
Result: 35 (mph)
